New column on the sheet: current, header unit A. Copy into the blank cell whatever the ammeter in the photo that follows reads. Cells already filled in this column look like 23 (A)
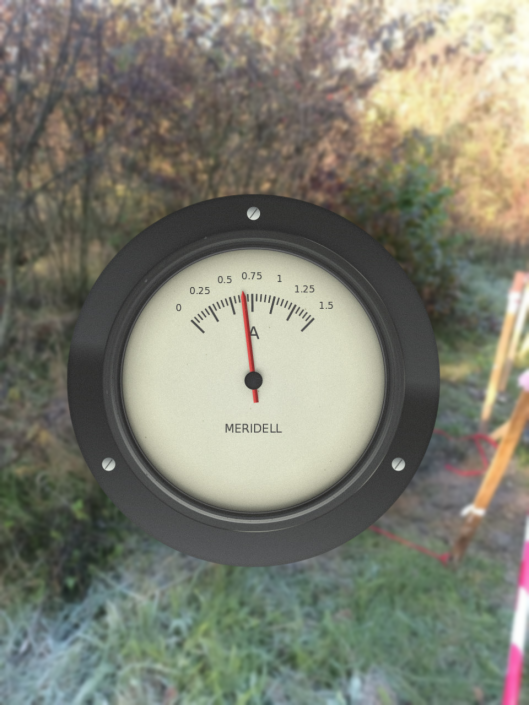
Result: 0.65 (A)
